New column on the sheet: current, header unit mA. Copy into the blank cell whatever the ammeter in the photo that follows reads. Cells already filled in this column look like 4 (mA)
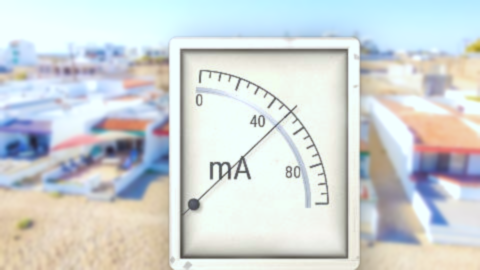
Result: 50 (mA)
